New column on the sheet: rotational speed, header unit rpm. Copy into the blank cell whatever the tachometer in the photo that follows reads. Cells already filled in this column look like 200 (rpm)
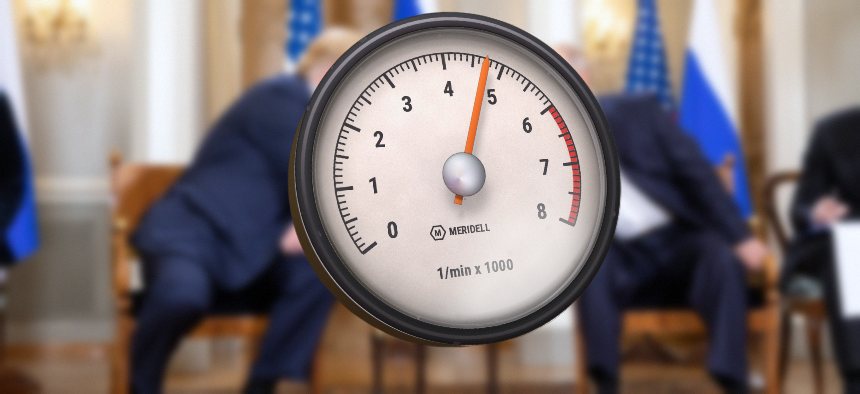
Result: 4700 (rpm)
